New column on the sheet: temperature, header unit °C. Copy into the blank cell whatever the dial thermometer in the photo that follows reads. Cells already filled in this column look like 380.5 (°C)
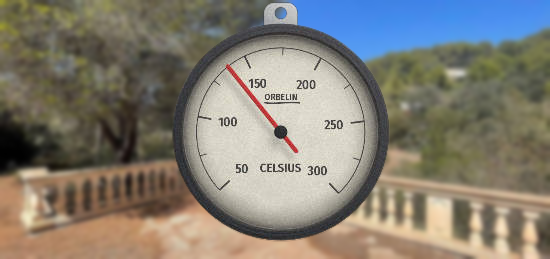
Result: 137.5 (°C)
